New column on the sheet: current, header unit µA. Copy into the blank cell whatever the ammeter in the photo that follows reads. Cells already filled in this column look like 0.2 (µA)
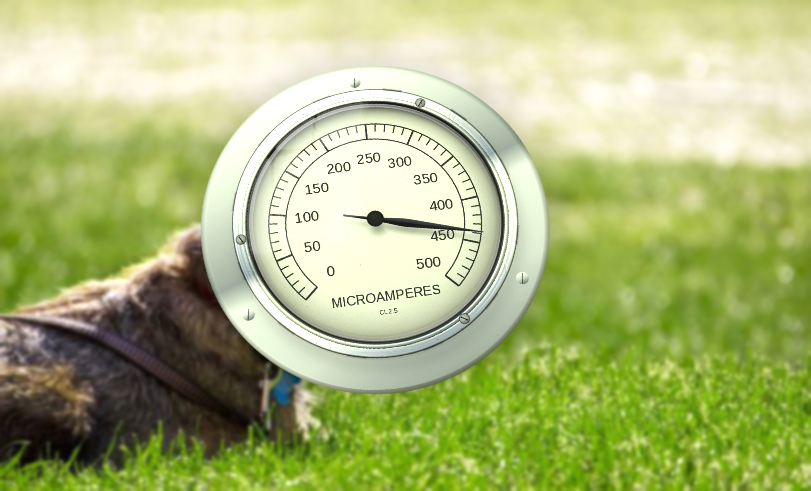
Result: 440 (µA)
